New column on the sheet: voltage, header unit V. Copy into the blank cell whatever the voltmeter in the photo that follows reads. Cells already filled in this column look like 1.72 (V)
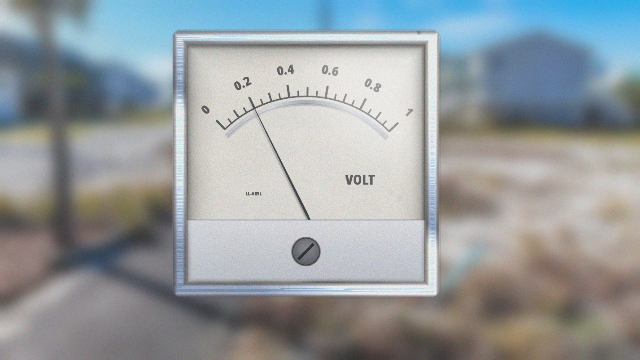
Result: 0.2 (V)
